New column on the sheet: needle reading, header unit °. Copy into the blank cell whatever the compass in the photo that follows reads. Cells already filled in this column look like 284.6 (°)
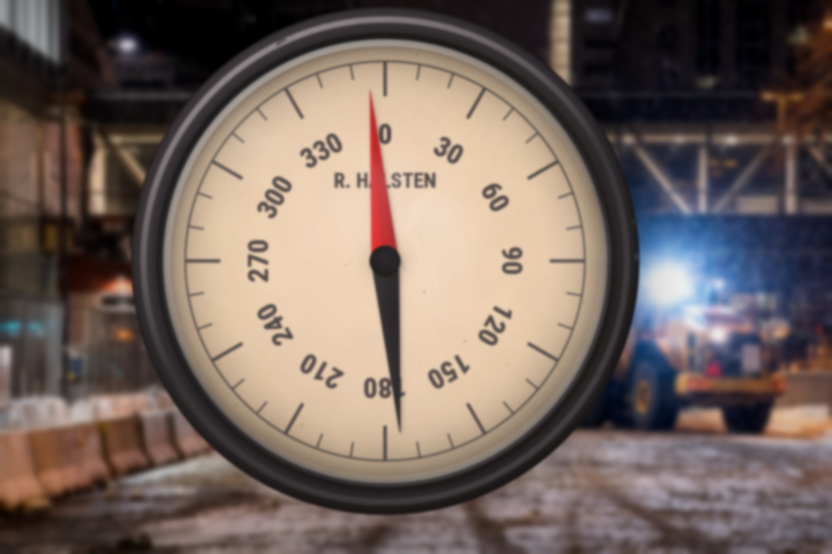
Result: 355 (°)
